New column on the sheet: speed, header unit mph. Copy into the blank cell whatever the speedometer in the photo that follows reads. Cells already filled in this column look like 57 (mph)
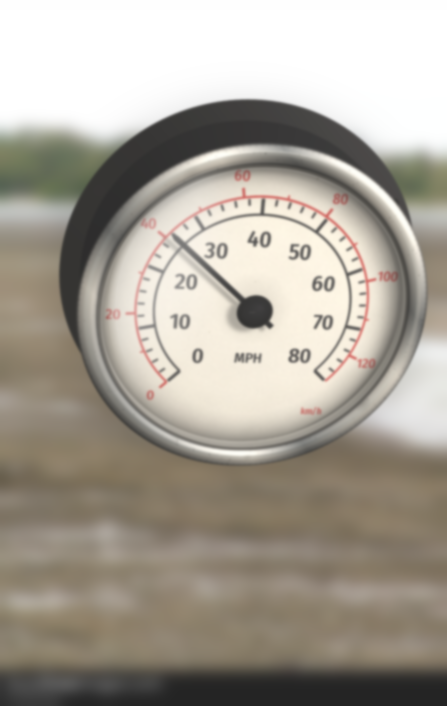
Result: 26 (mph)
